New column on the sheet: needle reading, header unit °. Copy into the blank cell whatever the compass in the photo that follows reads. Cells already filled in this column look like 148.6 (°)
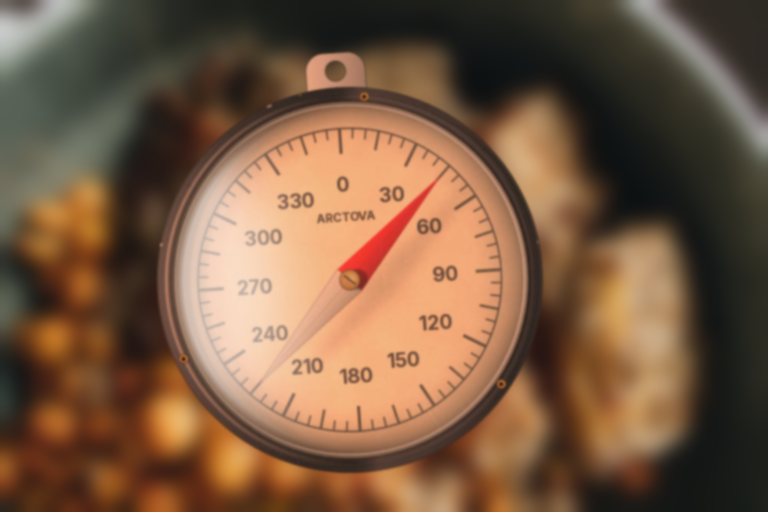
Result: 45 (°)
